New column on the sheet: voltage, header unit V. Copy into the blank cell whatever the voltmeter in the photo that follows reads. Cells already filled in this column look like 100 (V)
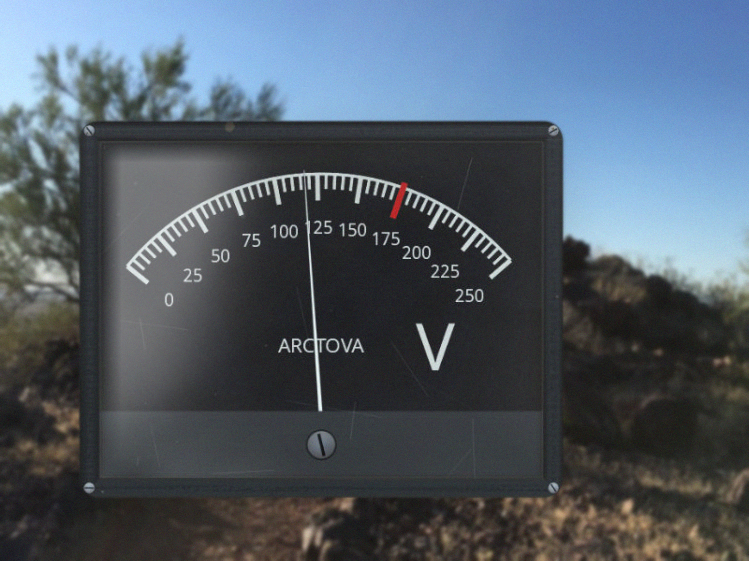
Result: 117.5 (V)
